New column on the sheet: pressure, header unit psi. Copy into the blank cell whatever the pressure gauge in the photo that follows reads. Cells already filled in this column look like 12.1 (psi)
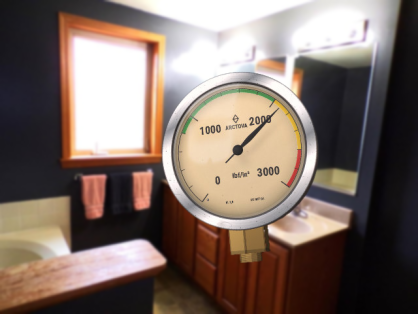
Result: 2100 (psi)
